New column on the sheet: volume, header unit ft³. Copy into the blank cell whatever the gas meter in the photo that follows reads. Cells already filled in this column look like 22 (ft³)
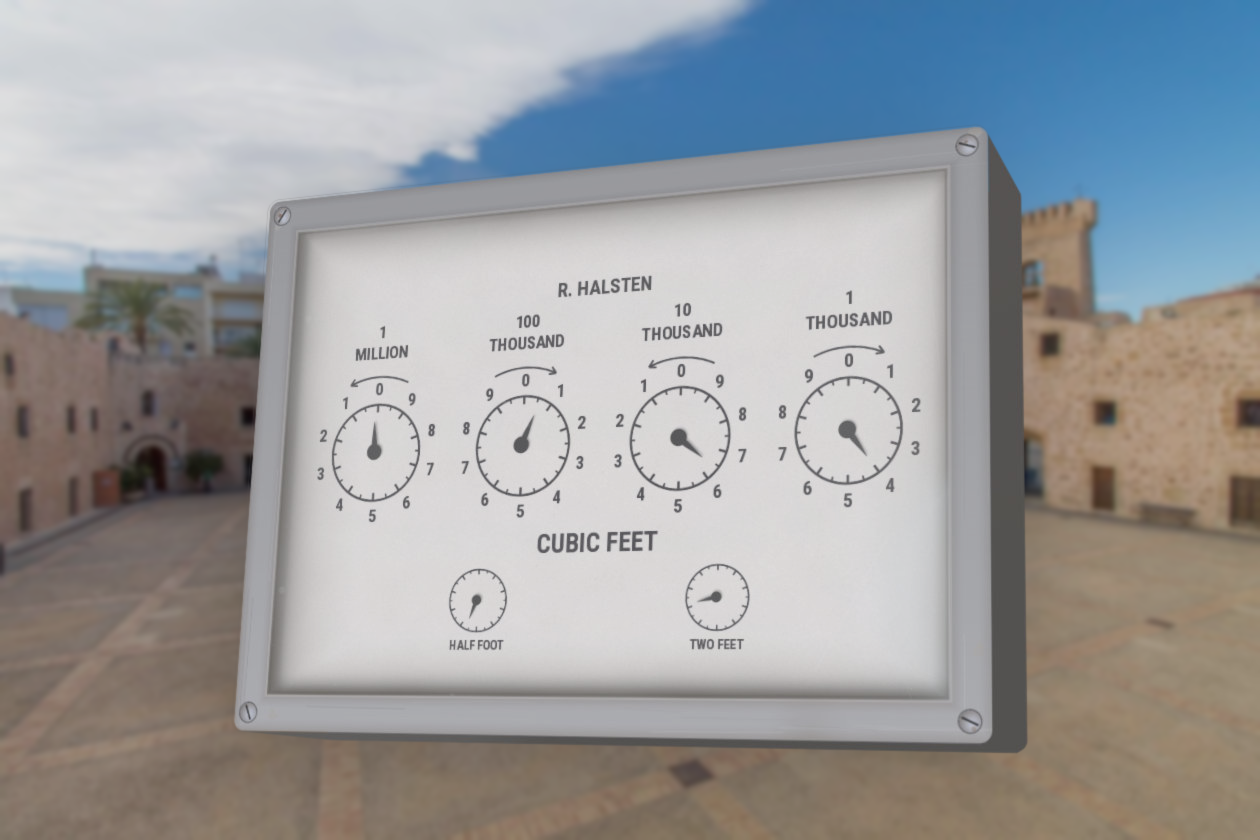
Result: 6400 (ft³)
